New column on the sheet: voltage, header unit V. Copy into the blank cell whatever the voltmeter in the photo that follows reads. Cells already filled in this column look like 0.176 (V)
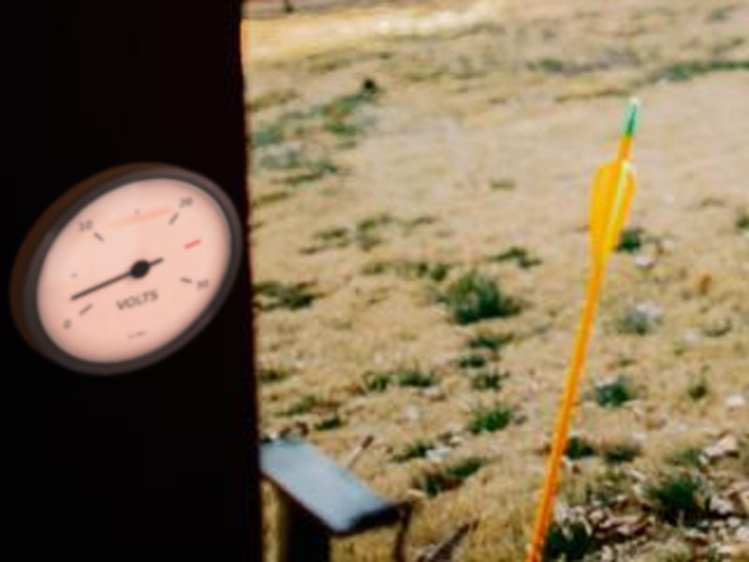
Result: 2.5 (V)
